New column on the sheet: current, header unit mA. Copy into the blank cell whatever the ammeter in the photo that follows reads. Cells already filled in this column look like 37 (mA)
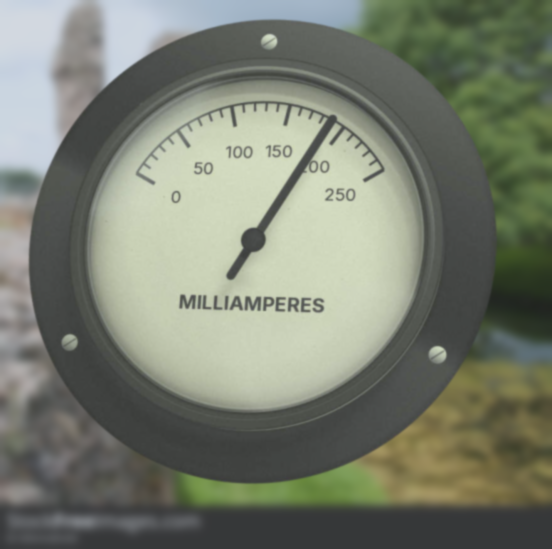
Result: 190 (mA)
